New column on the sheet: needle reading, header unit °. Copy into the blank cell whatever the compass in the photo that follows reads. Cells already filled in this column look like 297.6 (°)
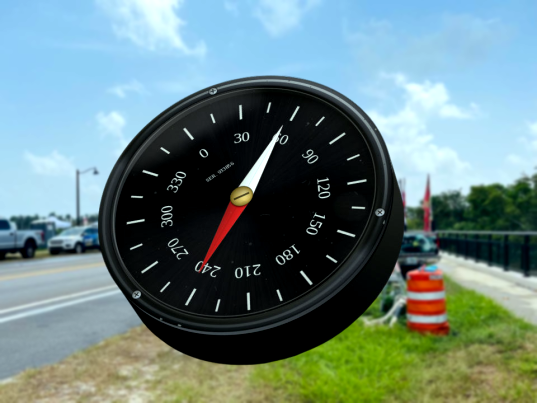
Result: 240 (°)
